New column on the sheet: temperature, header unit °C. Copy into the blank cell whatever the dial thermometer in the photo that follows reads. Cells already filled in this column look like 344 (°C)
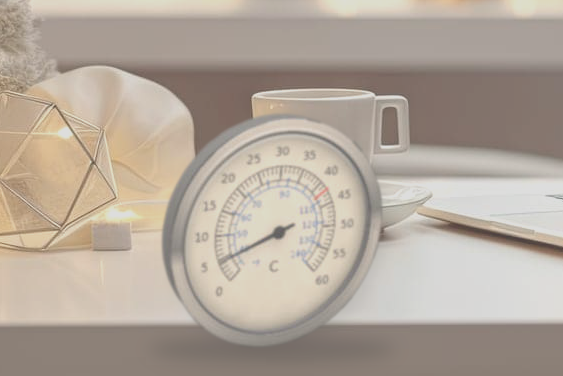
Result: 5 (°C)
